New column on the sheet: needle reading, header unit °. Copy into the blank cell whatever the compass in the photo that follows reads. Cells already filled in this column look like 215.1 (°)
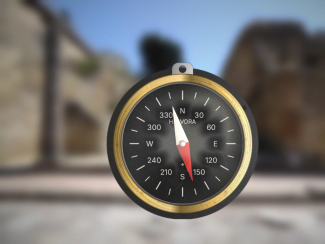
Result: 165 (°)
